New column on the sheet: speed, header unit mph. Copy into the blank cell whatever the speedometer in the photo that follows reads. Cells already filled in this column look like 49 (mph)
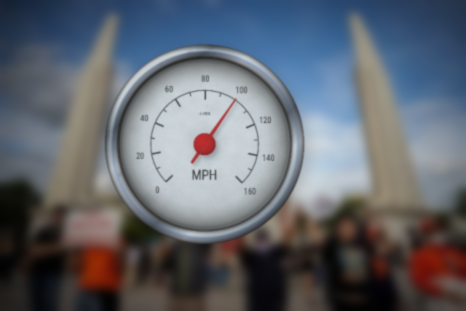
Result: 100 (mph)
